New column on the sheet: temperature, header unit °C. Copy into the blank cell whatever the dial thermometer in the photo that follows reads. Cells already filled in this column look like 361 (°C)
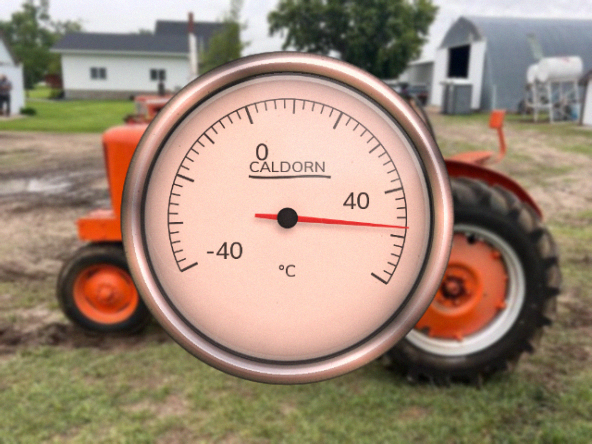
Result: 48 (°C)
